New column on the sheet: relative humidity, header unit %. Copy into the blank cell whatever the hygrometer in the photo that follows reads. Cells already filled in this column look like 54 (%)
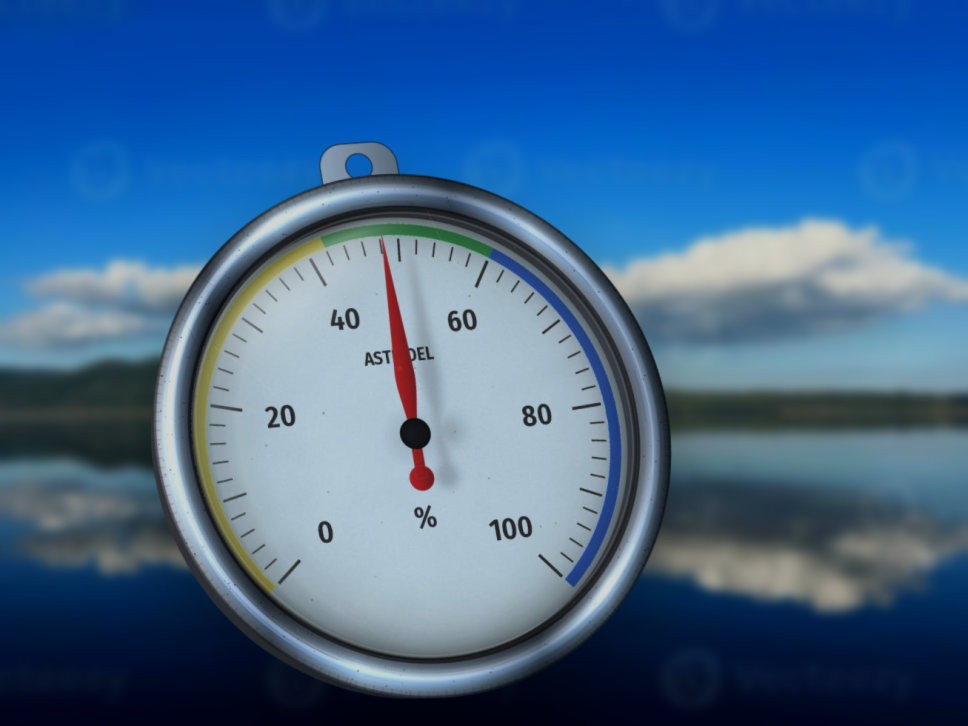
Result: 48 (%)
